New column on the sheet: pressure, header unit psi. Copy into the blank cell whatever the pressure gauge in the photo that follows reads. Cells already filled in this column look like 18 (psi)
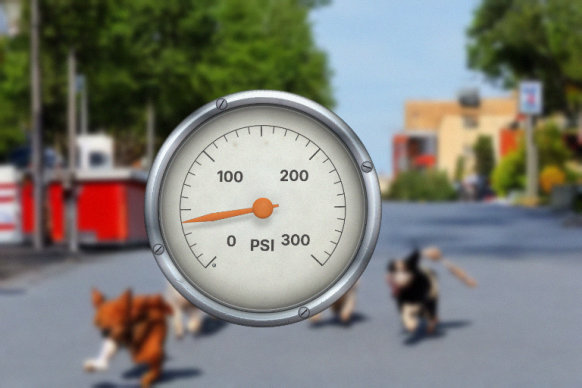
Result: 40 (psi)
